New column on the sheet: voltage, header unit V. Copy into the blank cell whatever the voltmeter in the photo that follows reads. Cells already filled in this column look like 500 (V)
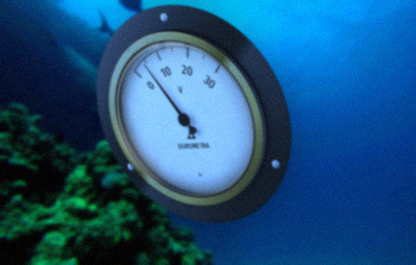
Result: 5 (V)
